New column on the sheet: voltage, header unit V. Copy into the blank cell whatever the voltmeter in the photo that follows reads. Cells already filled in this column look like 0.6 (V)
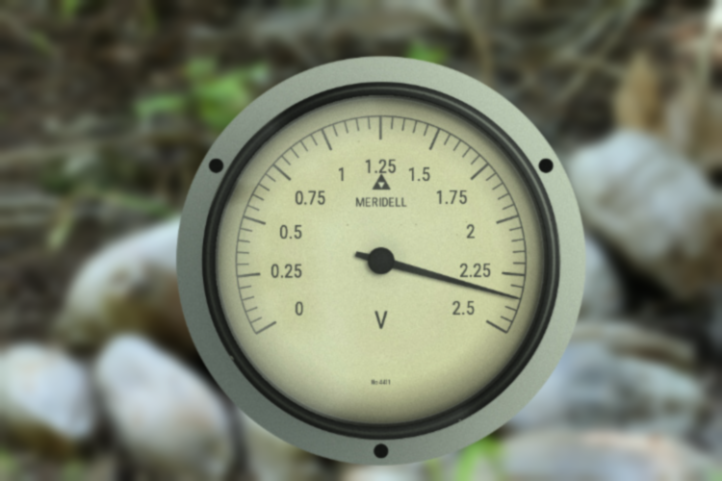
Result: 2.35 (V)
